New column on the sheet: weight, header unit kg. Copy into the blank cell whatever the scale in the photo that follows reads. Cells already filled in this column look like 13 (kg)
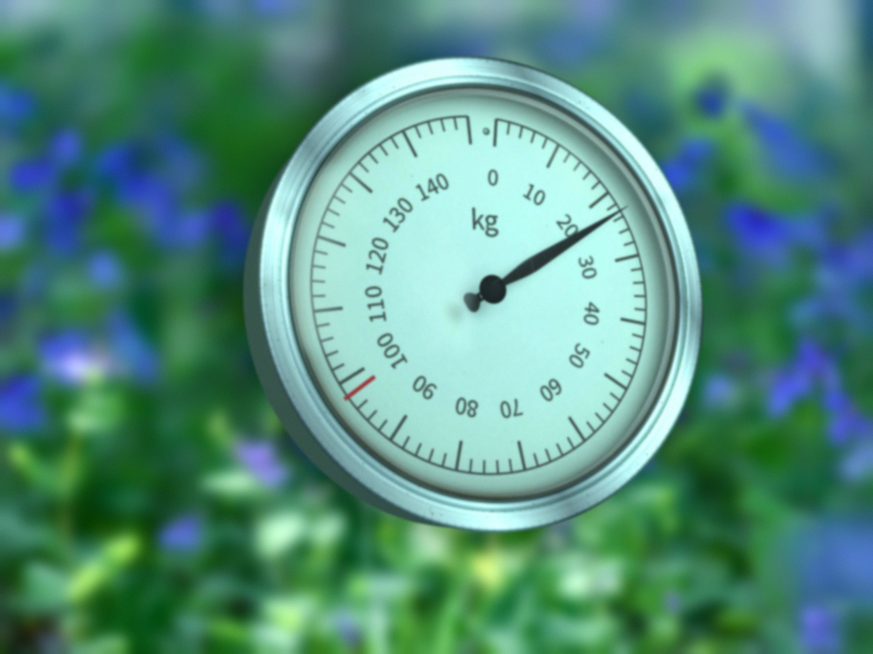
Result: 23 (kg)
